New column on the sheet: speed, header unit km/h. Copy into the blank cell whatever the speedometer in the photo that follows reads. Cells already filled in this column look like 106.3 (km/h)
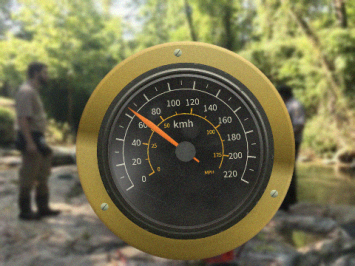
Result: 65 (km/h)
